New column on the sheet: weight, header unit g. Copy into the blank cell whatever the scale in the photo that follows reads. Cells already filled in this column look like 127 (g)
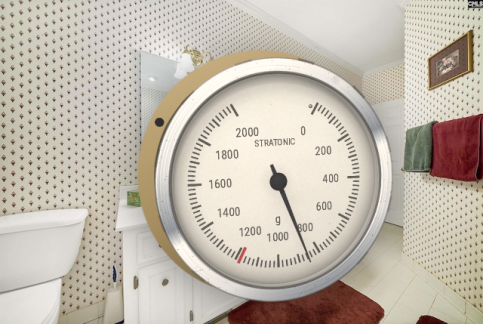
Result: 860 (g)
